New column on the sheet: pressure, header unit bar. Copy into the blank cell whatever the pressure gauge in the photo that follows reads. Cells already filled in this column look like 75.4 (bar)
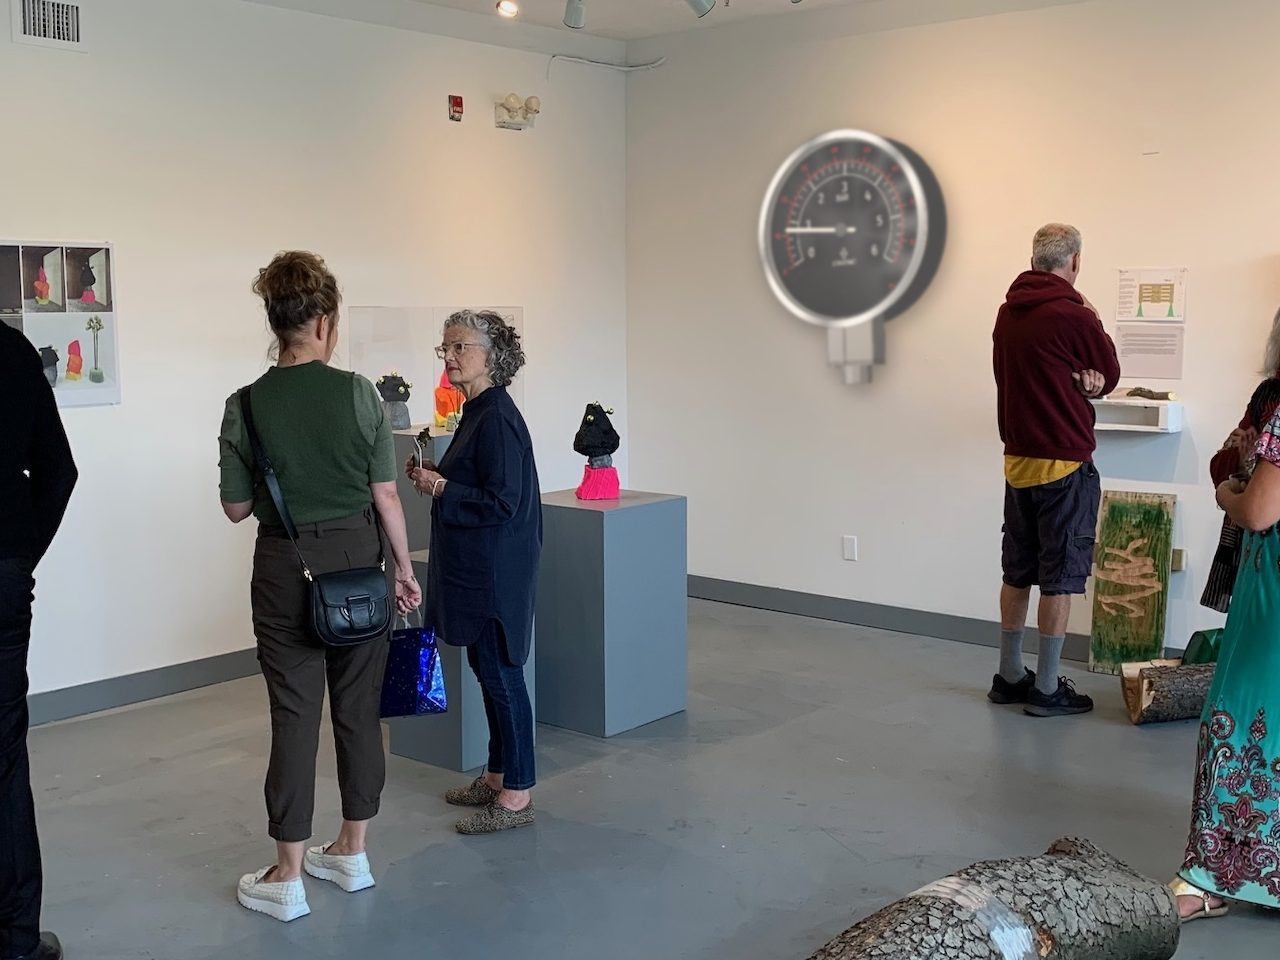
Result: 0.8 (bar)
